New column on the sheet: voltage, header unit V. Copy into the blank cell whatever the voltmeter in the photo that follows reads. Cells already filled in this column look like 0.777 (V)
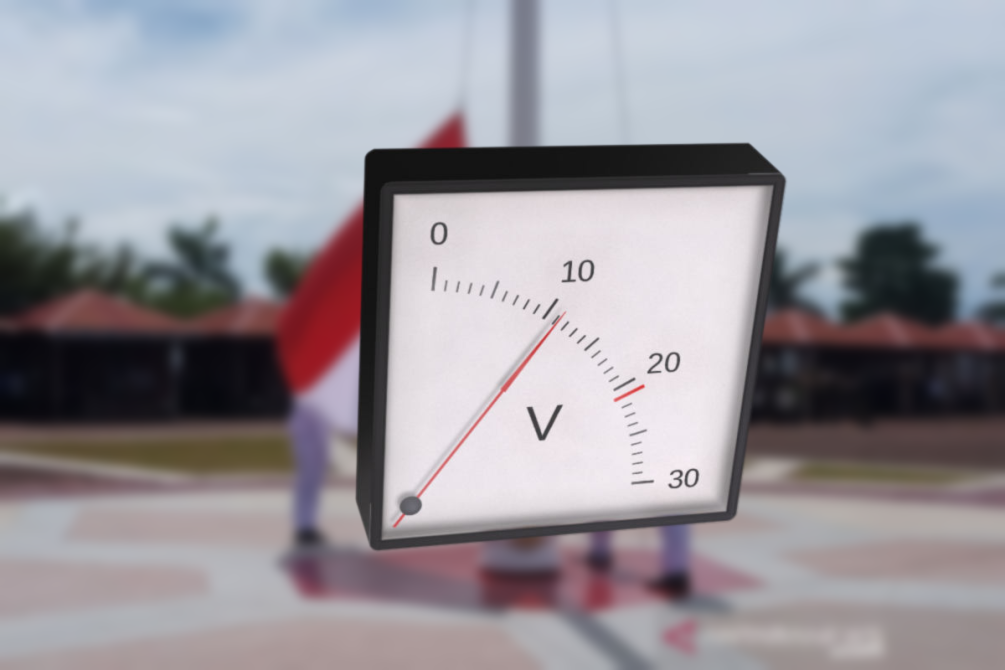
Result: 11 (V)
